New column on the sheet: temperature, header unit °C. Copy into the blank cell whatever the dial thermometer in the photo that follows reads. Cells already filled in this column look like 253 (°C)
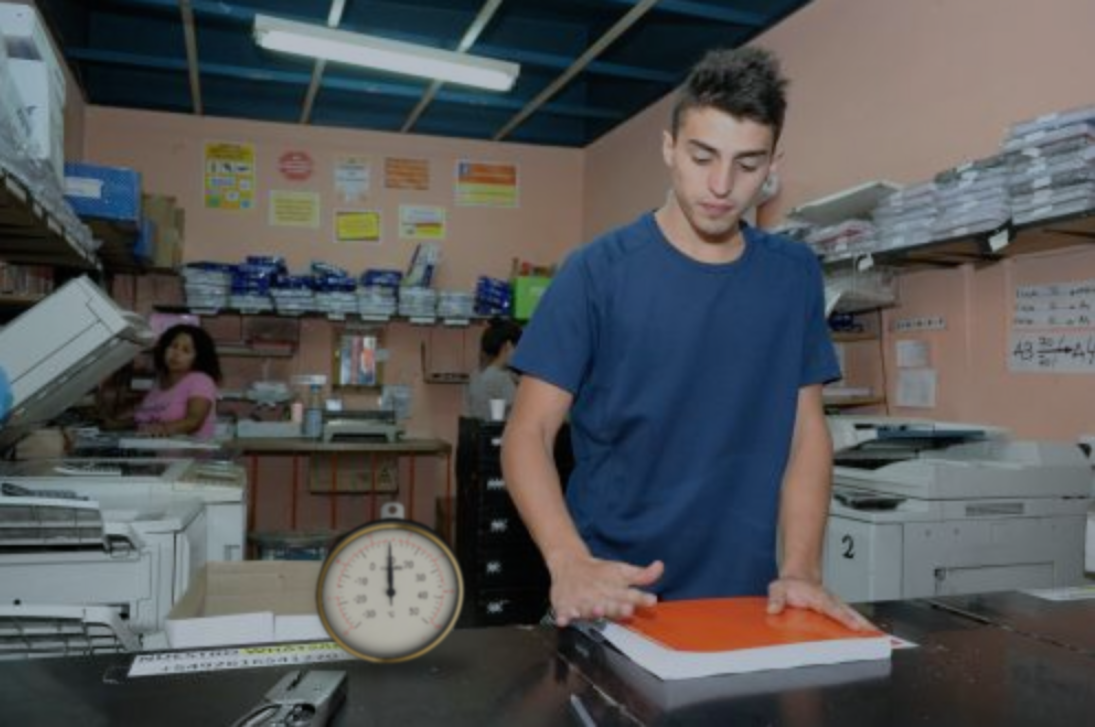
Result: 10 (°C)
